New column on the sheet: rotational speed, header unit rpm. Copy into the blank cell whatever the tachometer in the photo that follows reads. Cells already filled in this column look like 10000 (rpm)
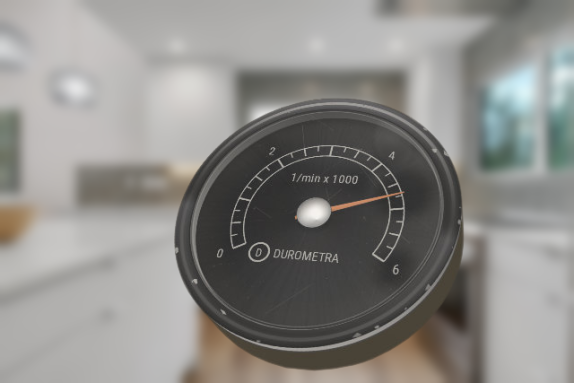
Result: 4750 (rpm)
